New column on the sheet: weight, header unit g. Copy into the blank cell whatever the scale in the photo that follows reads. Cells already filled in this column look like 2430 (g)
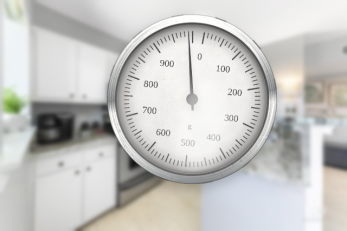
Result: 990 (g)
